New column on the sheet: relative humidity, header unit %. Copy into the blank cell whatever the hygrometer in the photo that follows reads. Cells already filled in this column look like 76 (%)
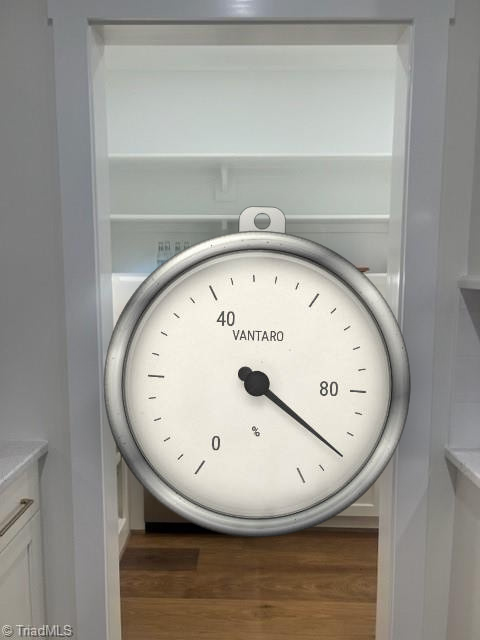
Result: 92 (%)
